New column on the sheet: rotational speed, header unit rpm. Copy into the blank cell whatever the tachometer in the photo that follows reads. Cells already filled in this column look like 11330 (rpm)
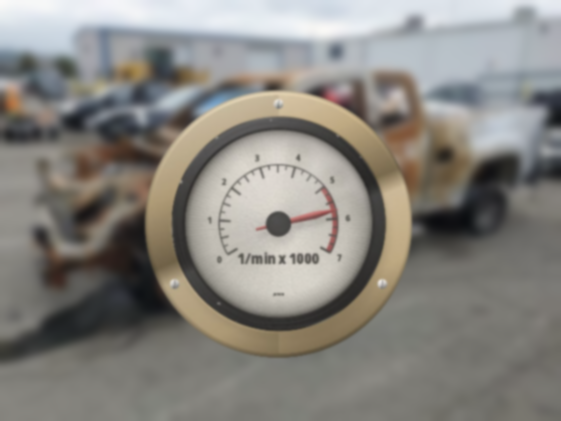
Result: 5750 (rpm)
